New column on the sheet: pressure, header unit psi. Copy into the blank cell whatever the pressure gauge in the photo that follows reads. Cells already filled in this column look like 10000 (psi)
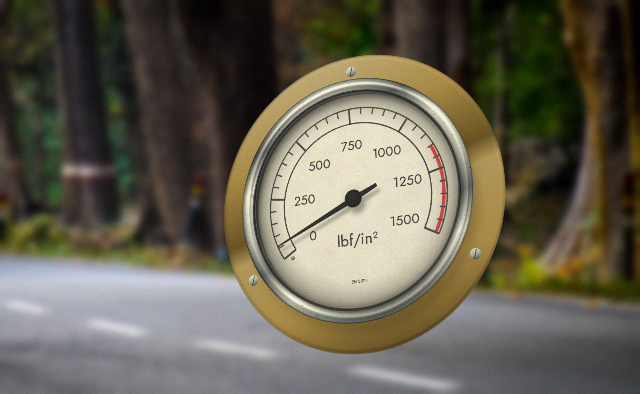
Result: 50 (psi)
